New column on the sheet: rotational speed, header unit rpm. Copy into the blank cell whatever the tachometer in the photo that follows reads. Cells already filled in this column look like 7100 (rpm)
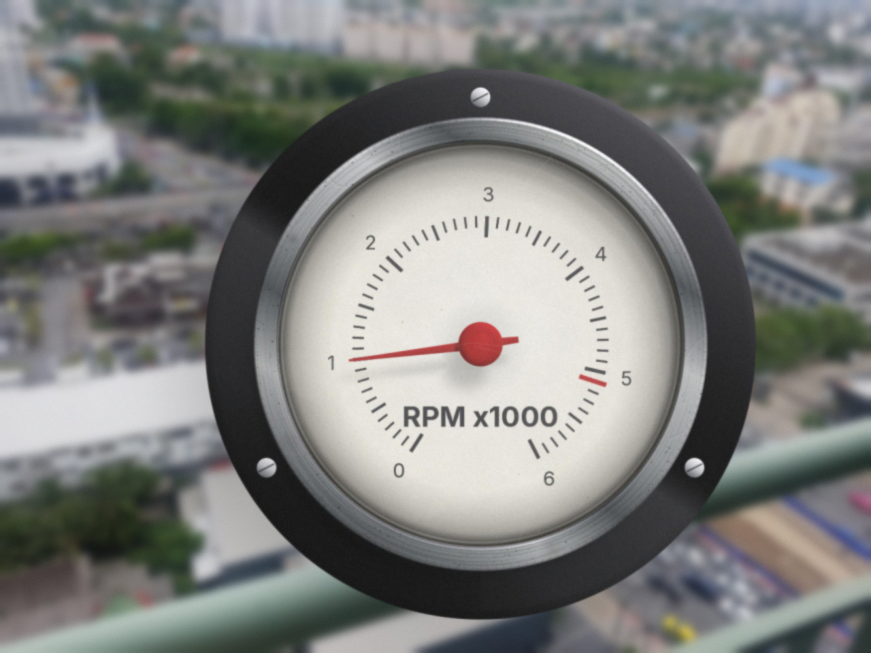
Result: 1000 (rpm)
